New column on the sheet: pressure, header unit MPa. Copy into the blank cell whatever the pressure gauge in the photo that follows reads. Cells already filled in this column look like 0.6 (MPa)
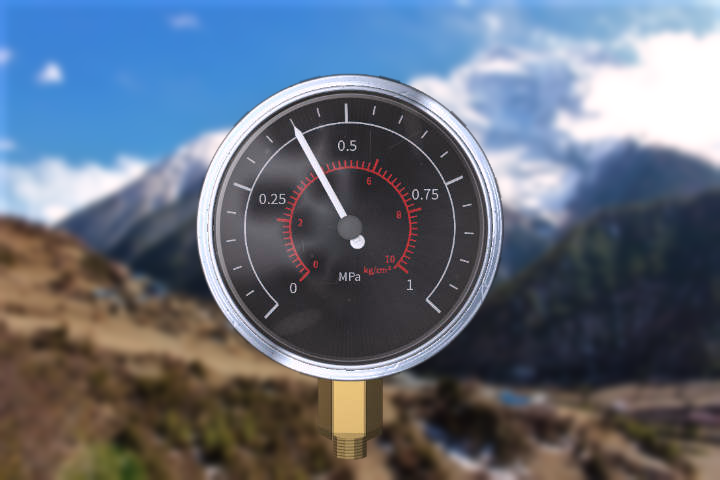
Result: 0.4 (MPa)
